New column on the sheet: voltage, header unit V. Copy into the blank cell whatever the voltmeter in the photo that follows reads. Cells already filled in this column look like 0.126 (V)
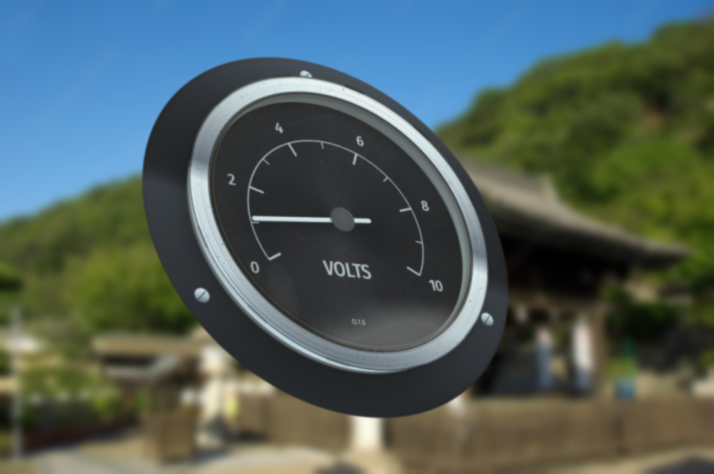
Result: 1 (V)
